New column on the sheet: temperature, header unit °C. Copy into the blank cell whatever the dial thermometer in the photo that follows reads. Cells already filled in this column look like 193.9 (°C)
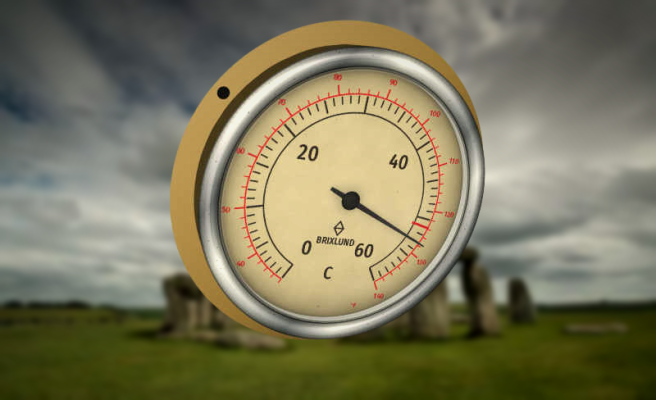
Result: 53 (°C)
